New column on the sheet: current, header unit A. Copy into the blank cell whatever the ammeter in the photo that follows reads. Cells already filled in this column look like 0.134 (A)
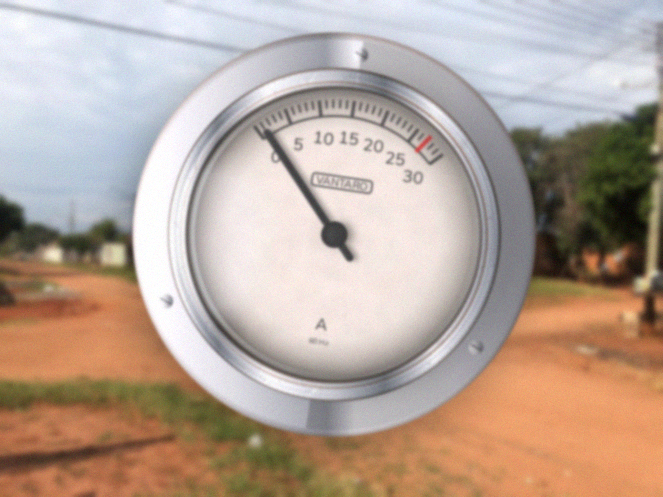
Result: 1 (A)
